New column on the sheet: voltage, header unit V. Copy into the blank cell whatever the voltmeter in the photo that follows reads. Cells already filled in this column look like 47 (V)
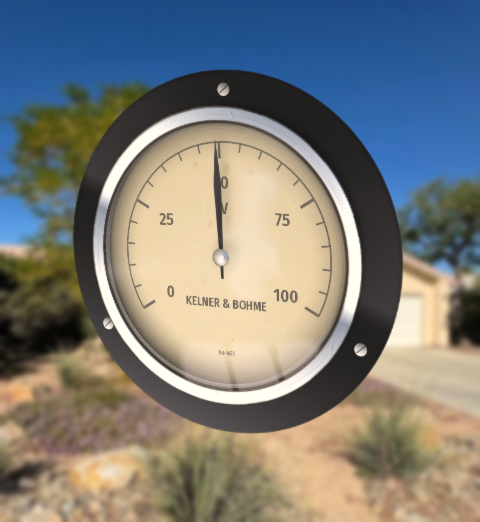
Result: 50 (V)
